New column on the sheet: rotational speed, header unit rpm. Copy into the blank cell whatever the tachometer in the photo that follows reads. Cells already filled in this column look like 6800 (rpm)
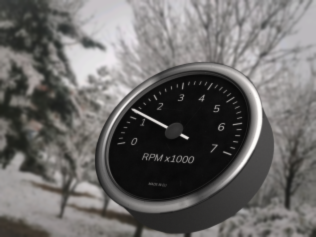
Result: 1200 (rpm)
